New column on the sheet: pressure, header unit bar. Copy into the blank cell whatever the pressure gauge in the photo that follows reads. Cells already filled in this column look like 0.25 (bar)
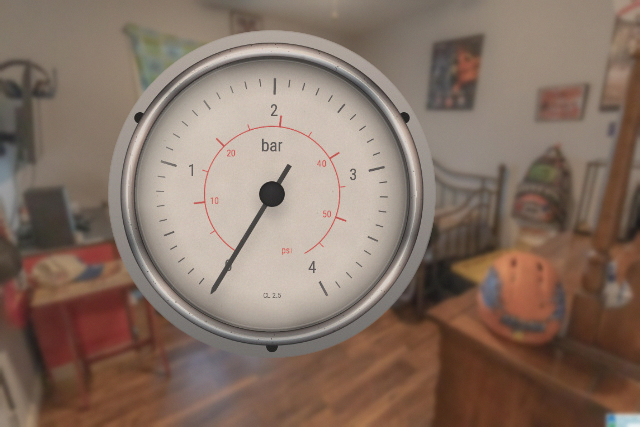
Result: 0 (bar)
